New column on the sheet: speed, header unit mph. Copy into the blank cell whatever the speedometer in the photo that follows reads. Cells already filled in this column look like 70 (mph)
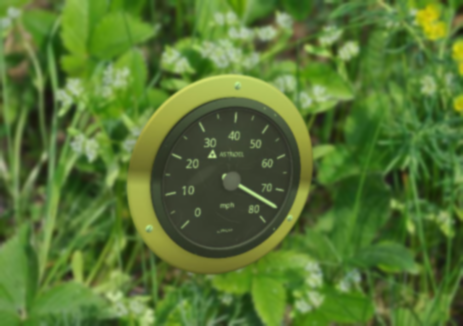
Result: 75 (mph)
